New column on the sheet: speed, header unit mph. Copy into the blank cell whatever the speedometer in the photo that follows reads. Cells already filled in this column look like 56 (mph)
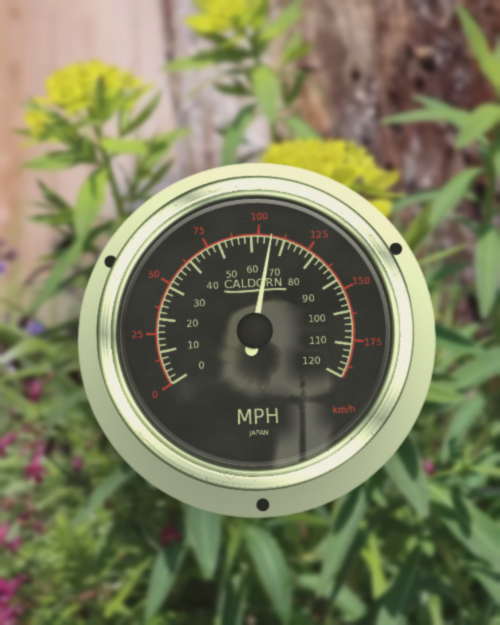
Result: 66 (mph)
